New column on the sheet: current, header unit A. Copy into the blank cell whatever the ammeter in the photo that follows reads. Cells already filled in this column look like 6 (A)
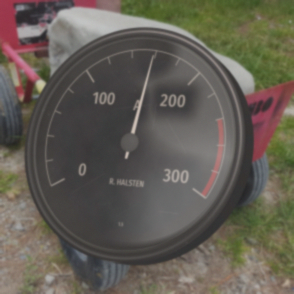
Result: 160 (A)
